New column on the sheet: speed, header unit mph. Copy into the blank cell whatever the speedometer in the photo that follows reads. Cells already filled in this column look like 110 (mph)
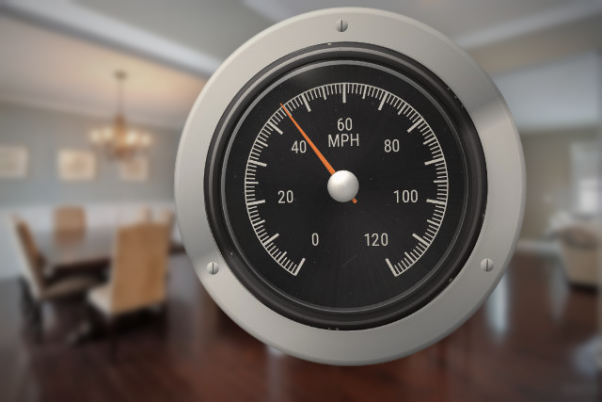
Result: 45 (mph)
